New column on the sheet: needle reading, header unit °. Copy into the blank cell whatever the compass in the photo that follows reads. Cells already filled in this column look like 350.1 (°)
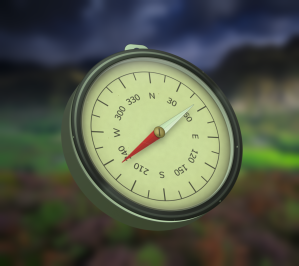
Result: 232.5 (°)
